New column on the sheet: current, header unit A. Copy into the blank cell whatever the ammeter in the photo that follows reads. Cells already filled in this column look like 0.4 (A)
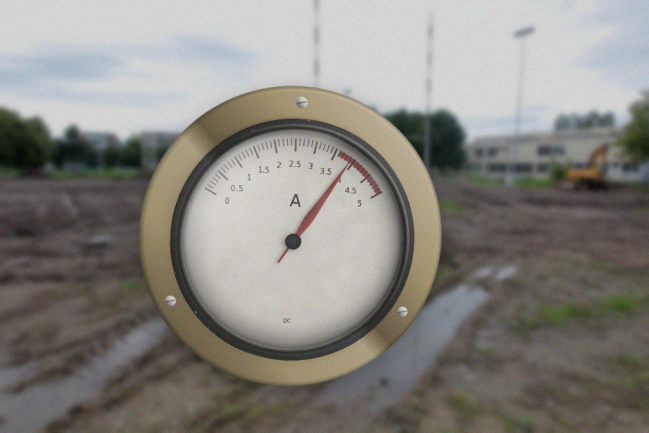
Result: 3.9 (A)
